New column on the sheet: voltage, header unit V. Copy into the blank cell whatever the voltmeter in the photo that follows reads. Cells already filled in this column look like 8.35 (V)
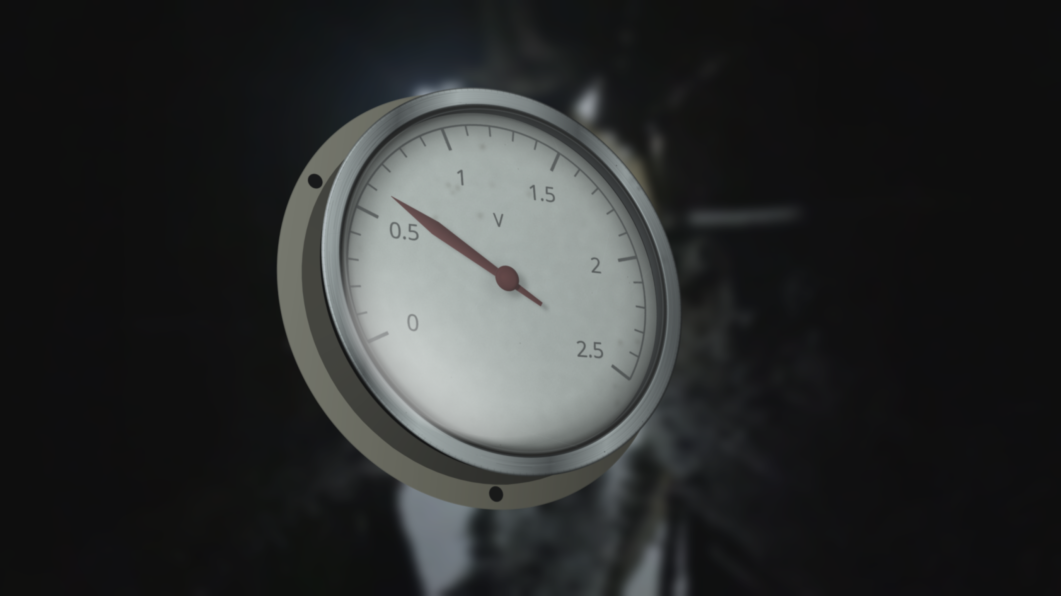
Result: 0.6 (V)
